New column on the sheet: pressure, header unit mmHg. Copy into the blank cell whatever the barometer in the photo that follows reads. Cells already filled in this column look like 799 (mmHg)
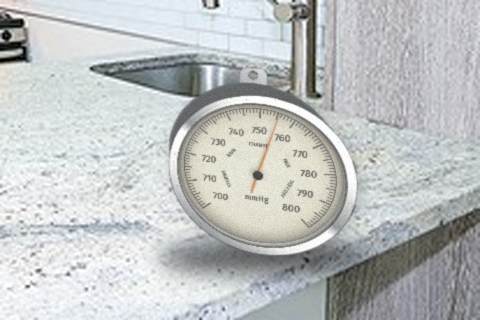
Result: 755 (mmHg)
